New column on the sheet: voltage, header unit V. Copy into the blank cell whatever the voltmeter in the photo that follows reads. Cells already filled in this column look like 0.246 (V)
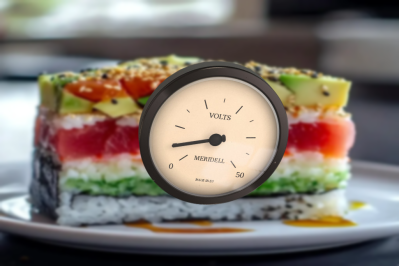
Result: 5 (V)
